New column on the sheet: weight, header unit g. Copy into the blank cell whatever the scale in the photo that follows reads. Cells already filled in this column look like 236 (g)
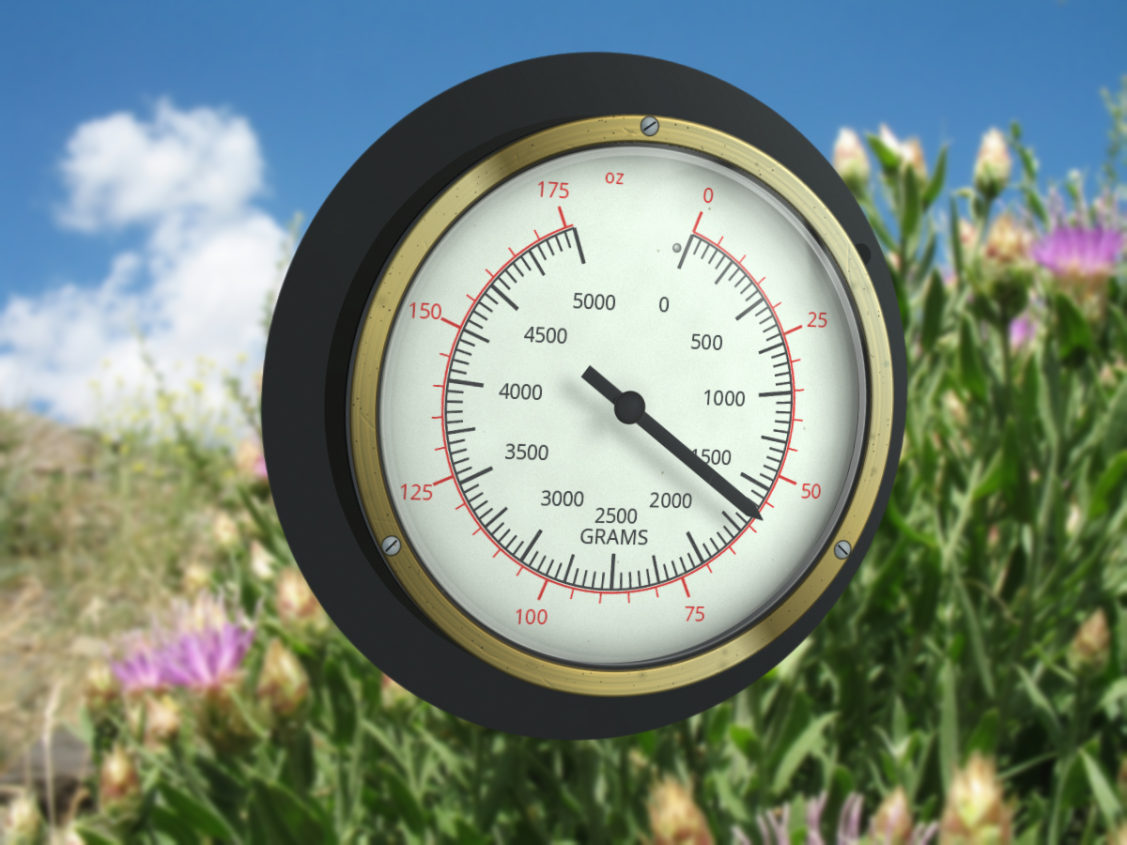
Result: 1650 (g)
